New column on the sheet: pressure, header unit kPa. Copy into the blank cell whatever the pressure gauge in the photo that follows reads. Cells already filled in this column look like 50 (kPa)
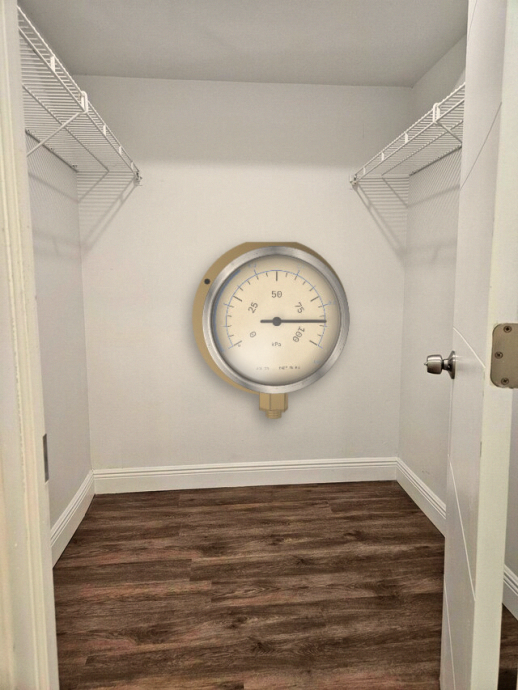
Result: 87.5 (kPa)
